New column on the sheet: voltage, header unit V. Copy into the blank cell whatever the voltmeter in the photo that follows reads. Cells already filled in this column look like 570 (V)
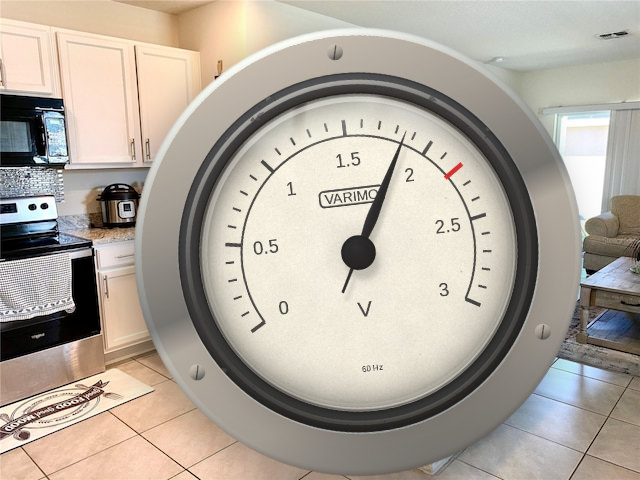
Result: 1.85 (V)
